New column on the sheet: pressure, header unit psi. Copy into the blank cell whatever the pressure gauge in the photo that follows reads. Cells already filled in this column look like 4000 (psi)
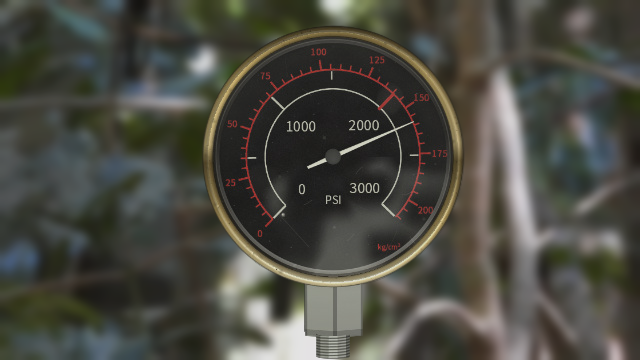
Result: 2250 (psi)
